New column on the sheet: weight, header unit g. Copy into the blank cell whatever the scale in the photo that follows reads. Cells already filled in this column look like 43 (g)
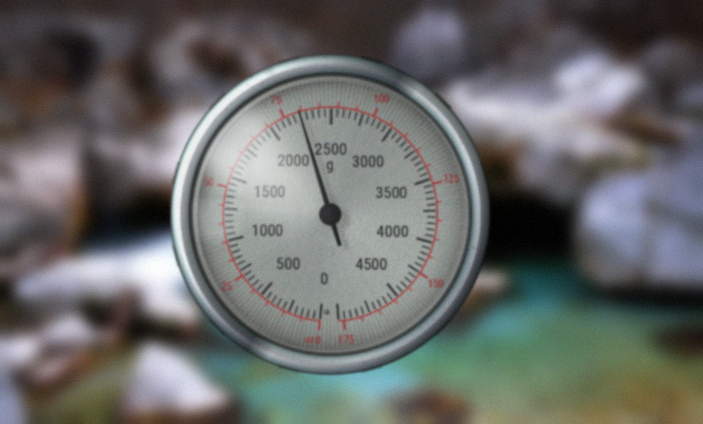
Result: 2250 (g)
